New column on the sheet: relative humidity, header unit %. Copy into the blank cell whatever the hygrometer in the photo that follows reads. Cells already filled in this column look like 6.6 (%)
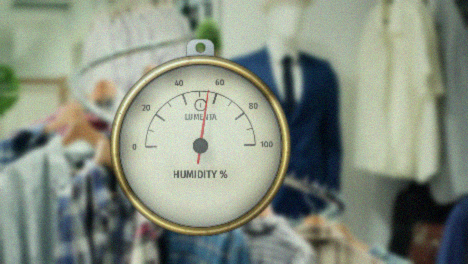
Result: 55 (%)
